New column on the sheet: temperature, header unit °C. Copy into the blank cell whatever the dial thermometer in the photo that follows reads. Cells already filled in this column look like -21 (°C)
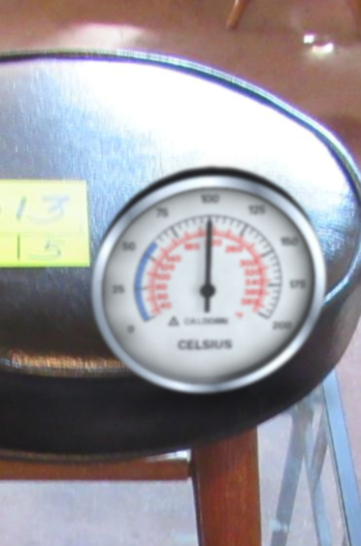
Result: 100 (°C)
